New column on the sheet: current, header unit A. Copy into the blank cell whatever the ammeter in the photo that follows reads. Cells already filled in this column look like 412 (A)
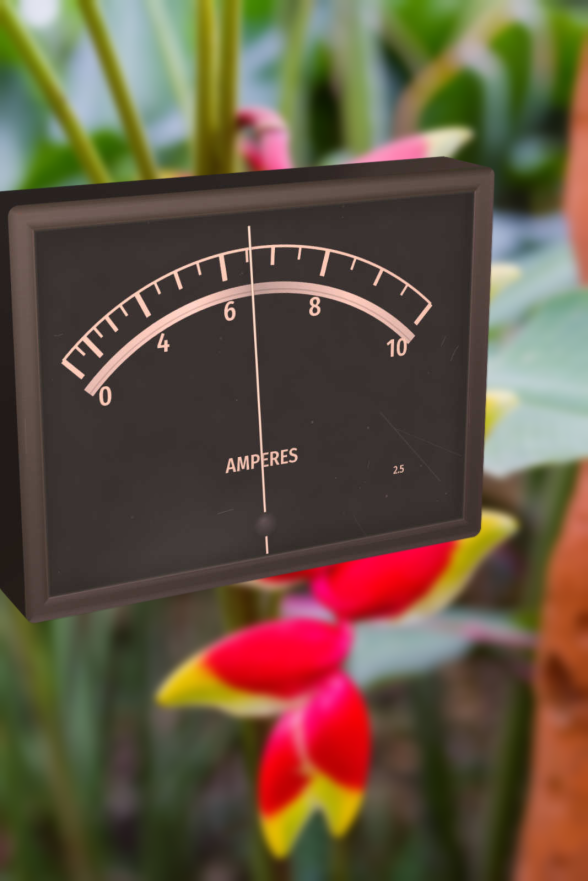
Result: 6.5 (A)
